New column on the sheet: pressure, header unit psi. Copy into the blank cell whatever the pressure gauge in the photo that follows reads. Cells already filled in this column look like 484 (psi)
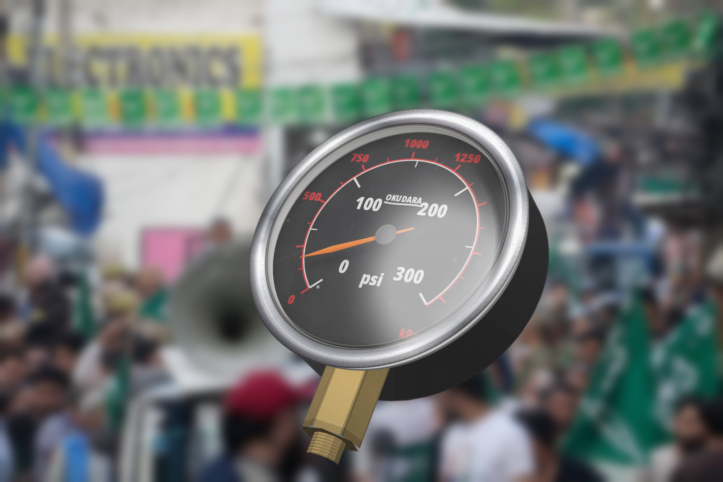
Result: 25 (psi)
